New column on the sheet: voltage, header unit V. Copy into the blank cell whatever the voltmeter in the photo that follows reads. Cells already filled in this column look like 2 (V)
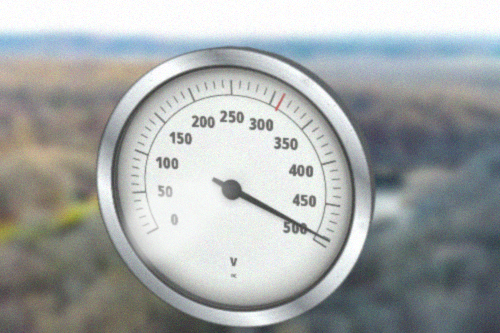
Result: 490 (V)
